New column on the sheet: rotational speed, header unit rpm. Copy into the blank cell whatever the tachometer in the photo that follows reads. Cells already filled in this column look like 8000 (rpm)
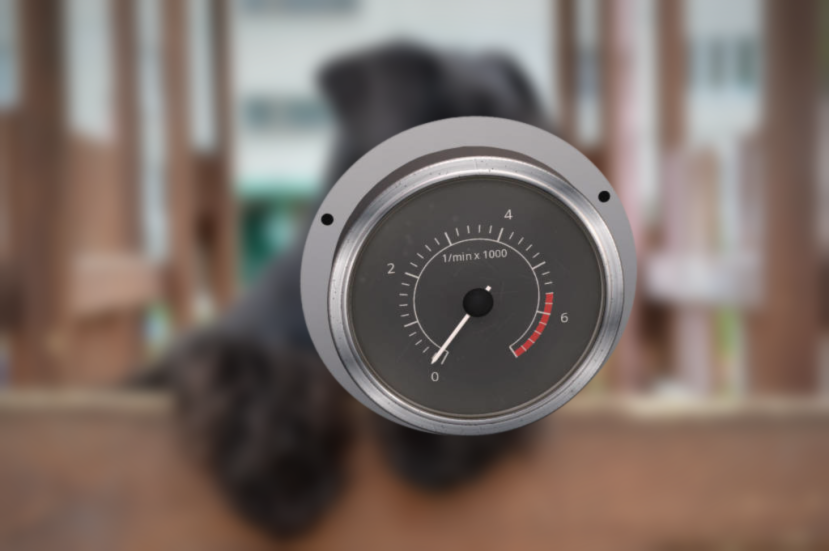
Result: 200 (rpm)
